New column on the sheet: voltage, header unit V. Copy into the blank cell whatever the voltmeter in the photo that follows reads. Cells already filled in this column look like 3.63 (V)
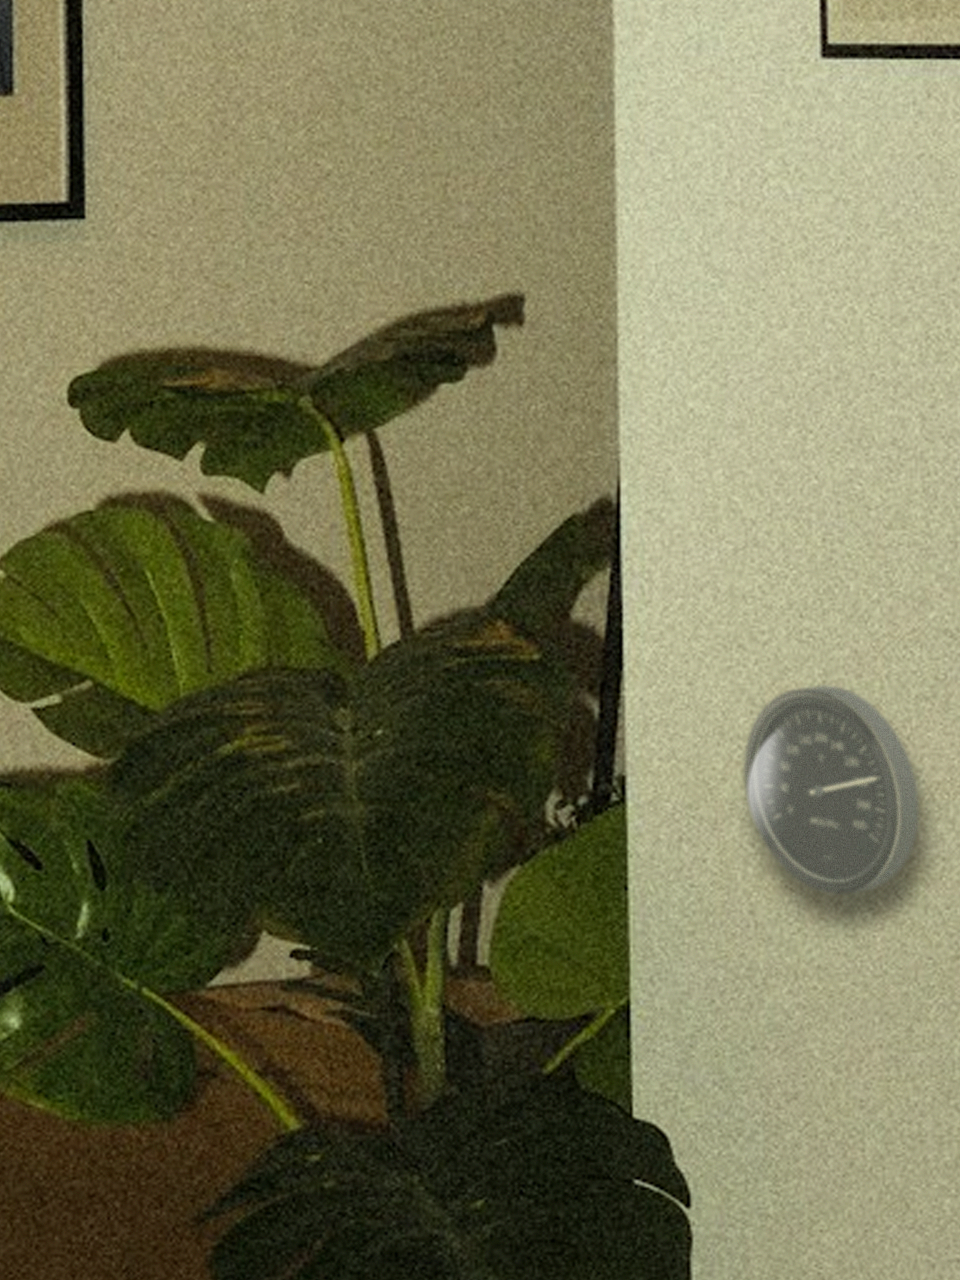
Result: 320 (V)
